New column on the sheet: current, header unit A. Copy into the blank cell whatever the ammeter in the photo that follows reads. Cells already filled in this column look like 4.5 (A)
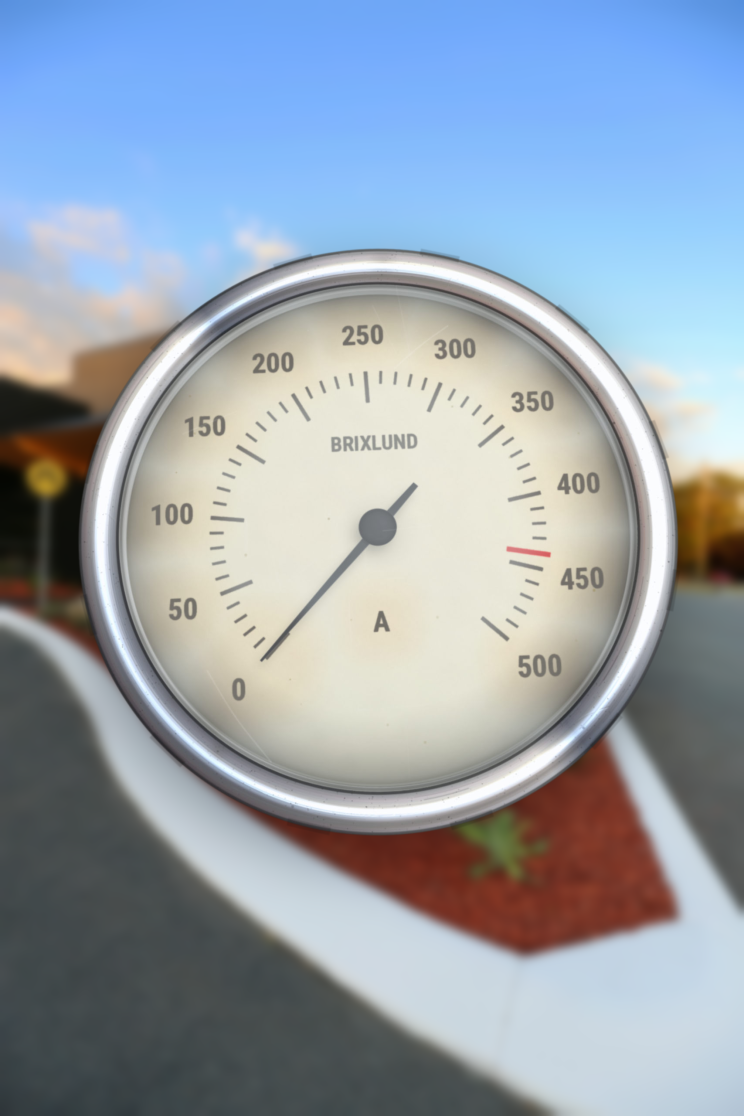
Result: 0 (A)
